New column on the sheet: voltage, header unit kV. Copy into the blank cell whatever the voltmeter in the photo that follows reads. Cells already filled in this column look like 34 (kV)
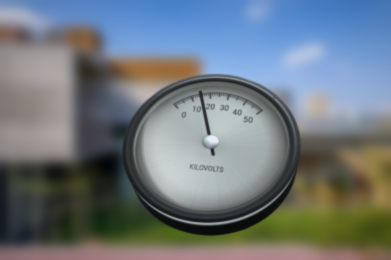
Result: 15 (kV)
